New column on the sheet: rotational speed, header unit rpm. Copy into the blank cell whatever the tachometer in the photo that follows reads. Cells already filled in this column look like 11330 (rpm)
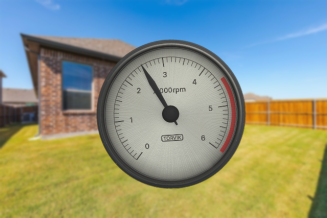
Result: 2500 (rpm)
